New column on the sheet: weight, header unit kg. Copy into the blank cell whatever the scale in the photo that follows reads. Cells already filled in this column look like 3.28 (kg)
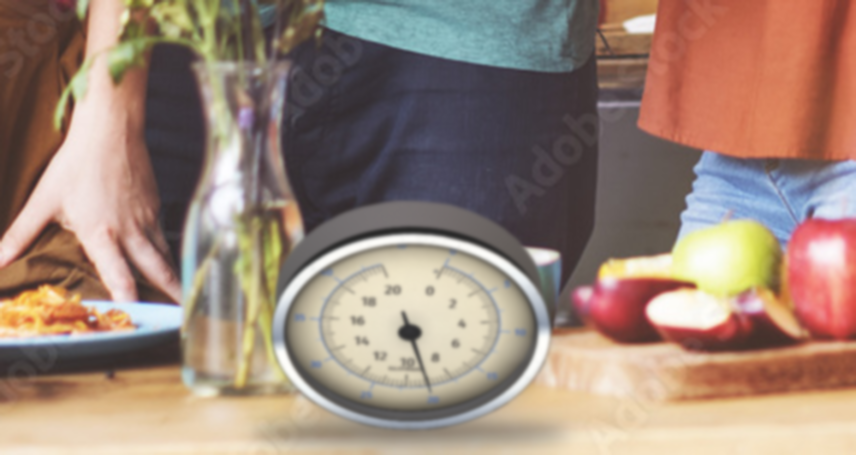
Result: 9 (kg)
